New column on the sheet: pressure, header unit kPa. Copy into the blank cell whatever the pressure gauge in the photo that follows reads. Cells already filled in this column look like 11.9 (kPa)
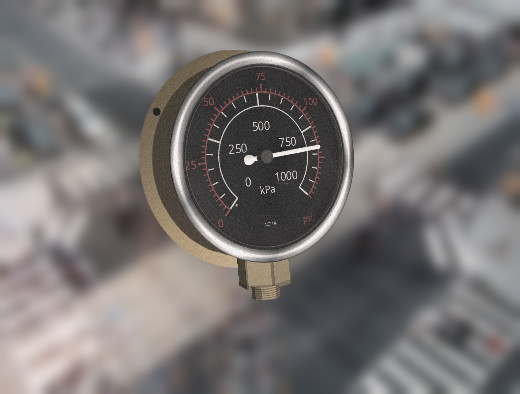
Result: 825 (kPa)
